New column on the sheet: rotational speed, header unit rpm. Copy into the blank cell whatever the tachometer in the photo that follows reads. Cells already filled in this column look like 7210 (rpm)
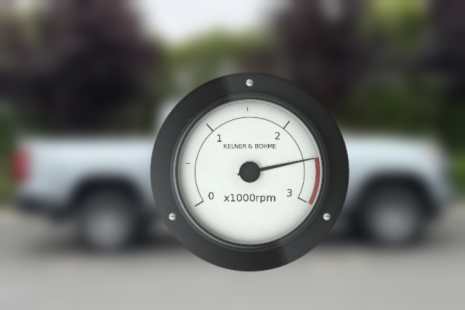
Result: 2500 (rpm)
